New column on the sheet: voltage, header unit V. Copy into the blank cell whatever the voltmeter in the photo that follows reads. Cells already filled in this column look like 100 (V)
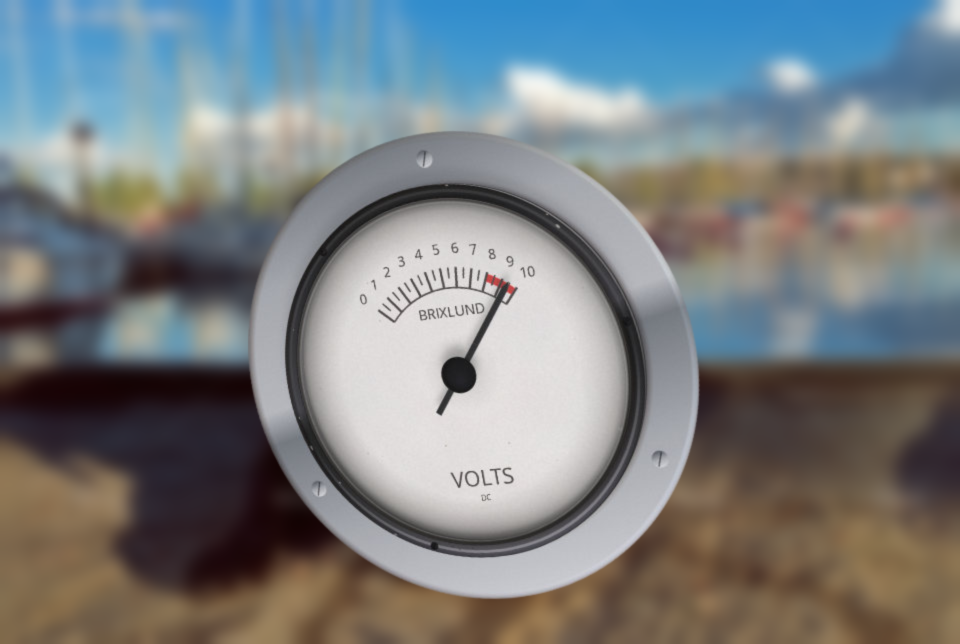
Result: 9.5 (V)
